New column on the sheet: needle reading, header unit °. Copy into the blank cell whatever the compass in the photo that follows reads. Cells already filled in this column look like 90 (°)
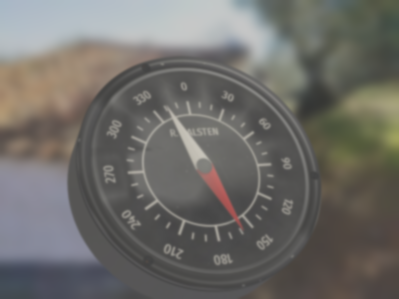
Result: 160 (°)
